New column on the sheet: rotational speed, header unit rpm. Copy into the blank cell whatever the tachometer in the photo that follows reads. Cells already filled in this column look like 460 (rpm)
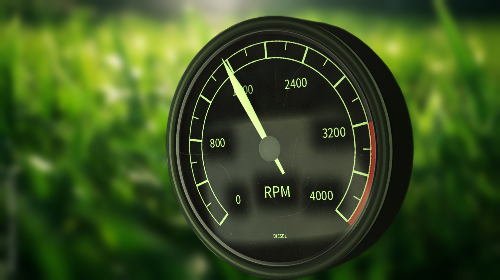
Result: 1600 (rpm)
